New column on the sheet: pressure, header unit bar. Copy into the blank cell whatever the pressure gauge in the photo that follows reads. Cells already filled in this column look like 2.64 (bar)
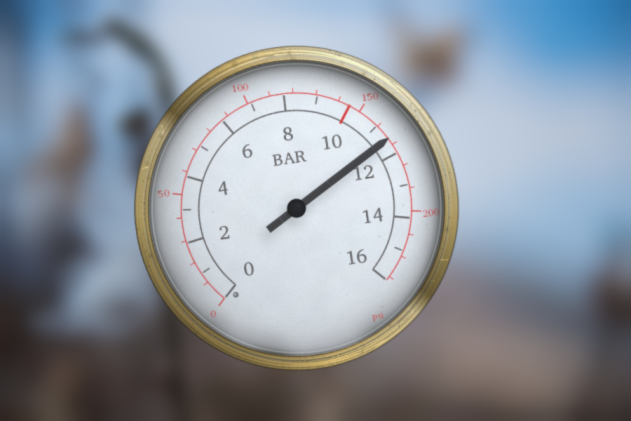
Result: 11.5 (bar)
